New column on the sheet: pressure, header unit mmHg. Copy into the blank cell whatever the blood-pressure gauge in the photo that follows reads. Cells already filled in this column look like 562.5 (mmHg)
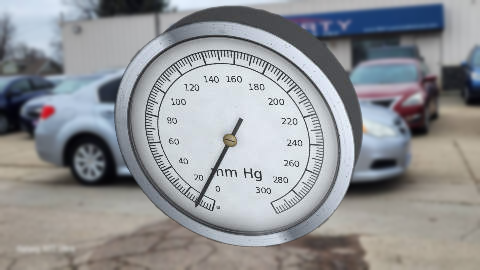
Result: 10 (mmHg)
